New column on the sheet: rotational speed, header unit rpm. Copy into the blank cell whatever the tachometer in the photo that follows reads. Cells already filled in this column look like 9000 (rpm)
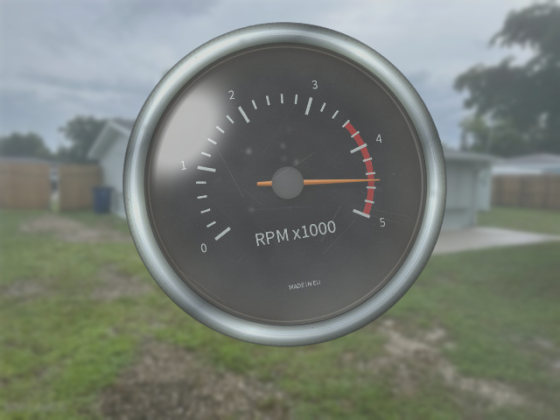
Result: 4500 (rpm)
